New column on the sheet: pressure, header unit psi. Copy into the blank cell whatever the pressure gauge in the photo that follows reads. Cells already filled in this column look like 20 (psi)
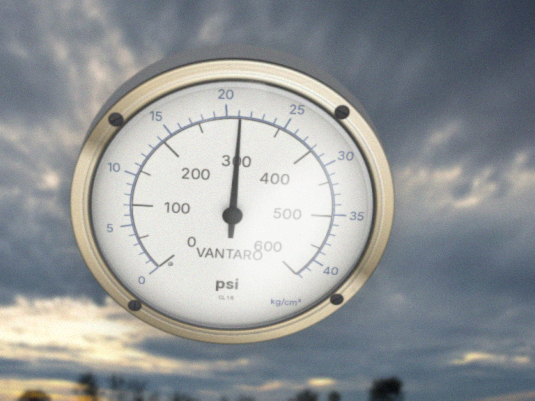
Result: 300 (psi)
